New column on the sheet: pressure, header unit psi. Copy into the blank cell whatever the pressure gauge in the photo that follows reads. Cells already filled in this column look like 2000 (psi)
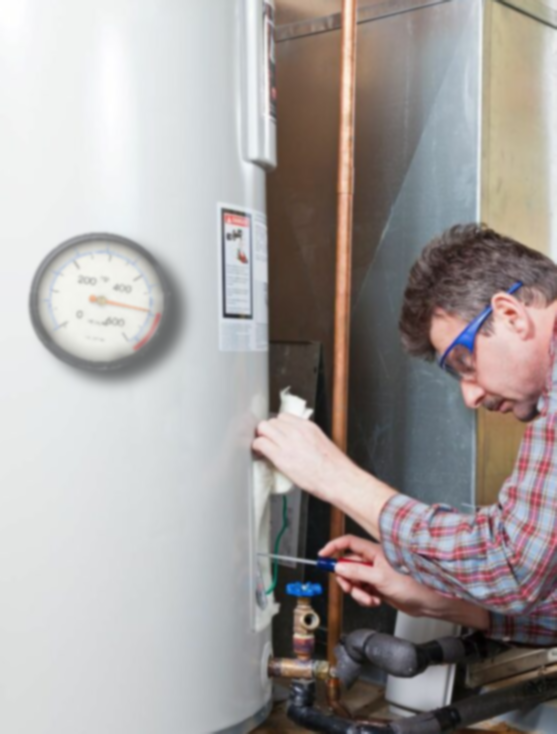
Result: 500 (psi)
